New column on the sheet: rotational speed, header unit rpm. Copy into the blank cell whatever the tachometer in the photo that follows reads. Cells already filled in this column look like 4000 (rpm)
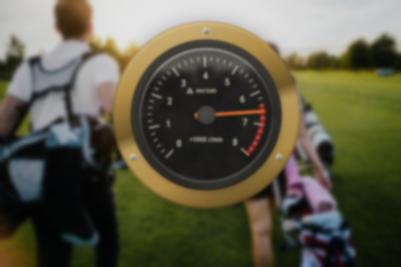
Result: 6600 (rpm)
